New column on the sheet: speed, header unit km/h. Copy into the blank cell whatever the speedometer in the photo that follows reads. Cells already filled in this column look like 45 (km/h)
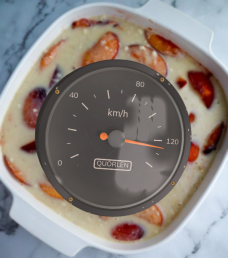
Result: 125 (km/h)
